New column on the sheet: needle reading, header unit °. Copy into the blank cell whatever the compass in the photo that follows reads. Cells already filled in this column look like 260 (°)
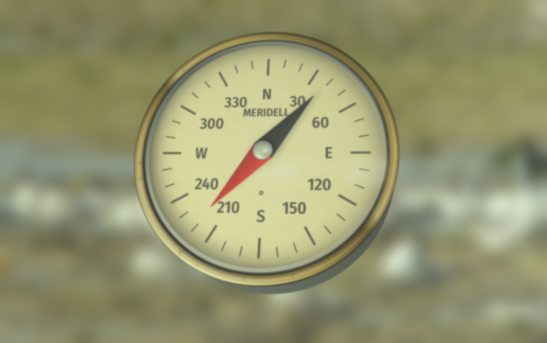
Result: 220 (°)
